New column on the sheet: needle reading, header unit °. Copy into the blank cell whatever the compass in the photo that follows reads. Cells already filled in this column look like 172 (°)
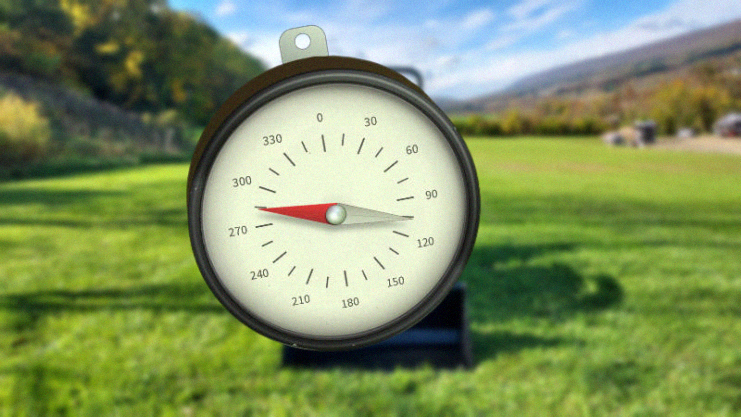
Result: 285 (°)
